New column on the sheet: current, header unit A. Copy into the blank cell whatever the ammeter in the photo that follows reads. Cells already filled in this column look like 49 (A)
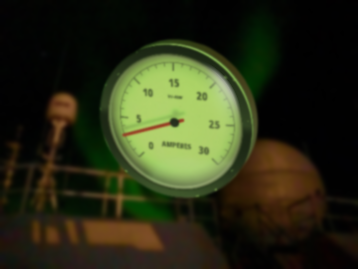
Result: 3 (A)
